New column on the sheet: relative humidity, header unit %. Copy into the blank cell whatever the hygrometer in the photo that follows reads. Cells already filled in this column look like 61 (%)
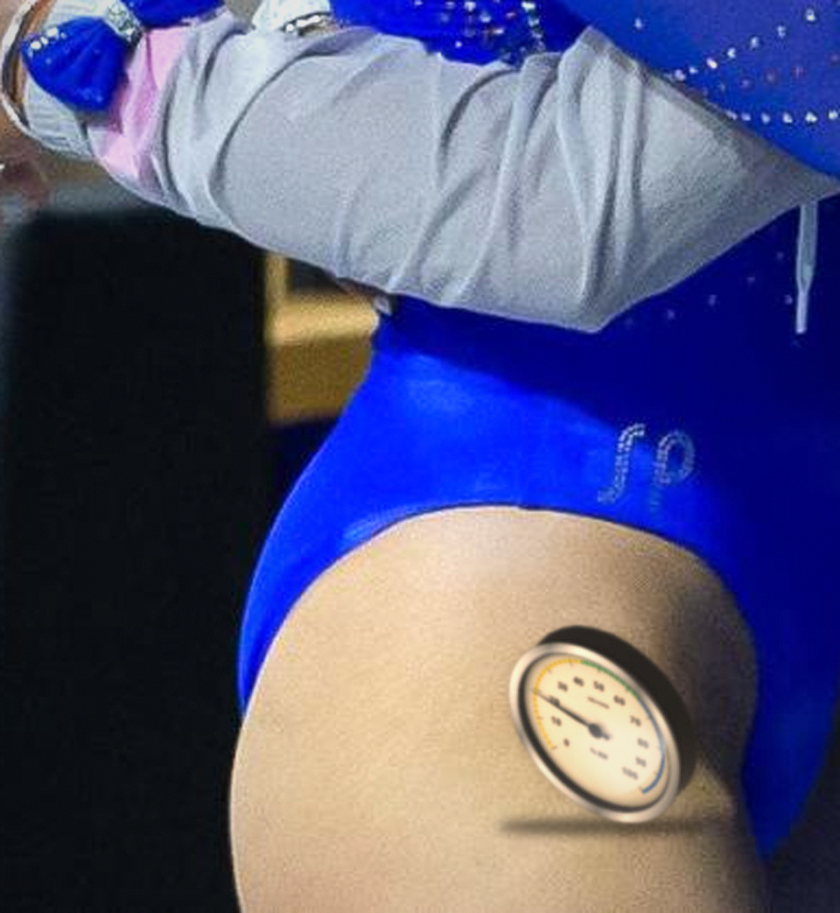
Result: 20 (%)
